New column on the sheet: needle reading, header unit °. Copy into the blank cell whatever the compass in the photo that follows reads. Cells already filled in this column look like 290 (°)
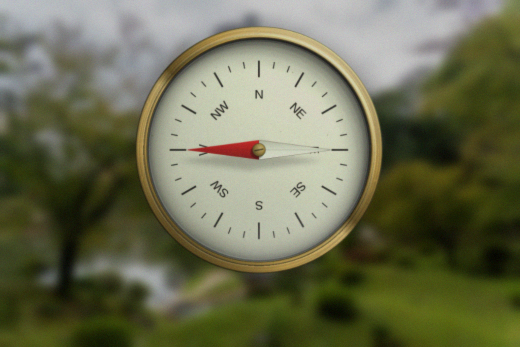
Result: 270 (°)
